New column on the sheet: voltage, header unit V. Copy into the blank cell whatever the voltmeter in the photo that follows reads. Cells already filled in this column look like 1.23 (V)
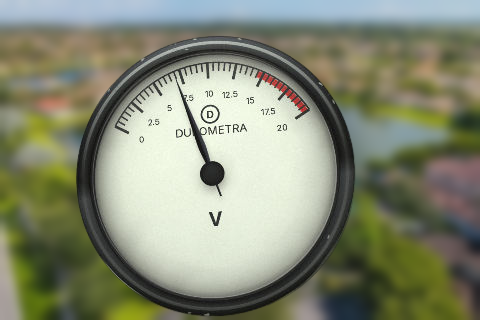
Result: 7 (V)
